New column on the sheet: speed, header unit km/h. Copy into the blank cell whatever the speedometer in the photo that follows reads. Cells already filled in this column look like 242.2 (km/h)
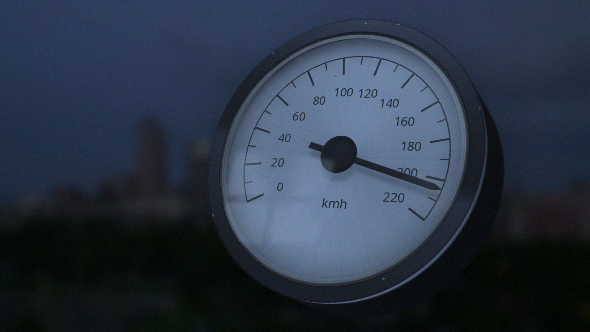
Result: 205 (km/h)
